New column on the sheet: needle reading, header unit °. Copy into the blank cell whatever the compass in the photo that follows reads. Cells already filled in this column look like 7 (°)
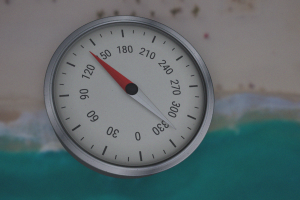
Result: 140 (°)
